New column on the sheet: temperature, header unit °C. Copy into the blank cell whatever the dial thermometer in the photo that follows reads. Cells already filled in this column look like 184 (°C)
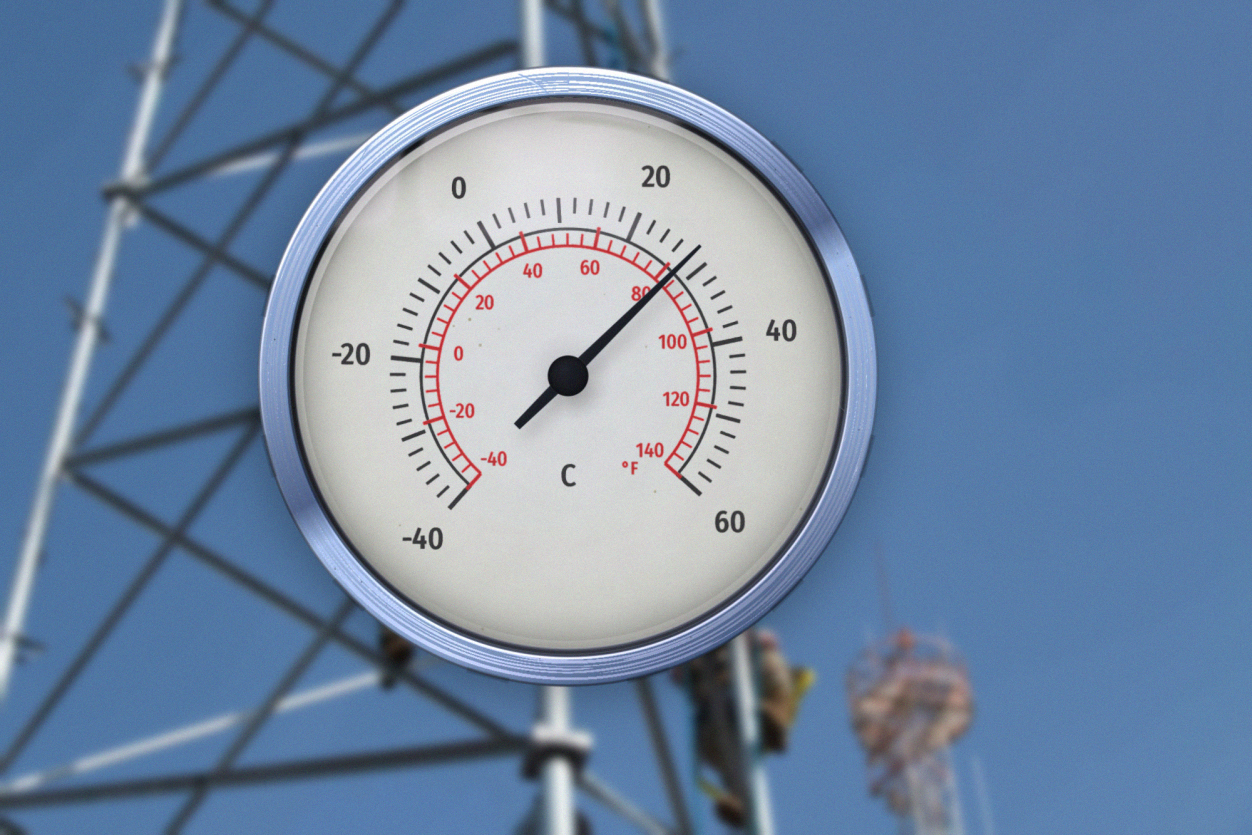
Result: 28 (°C)
